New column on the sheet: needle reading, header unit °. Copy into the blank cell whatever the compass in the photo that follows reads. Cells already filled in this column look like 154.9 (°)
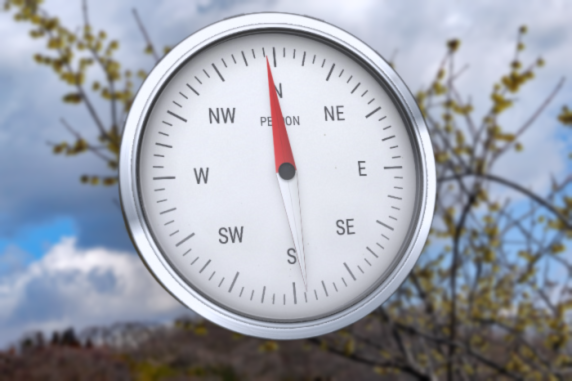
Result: 355 (°)
